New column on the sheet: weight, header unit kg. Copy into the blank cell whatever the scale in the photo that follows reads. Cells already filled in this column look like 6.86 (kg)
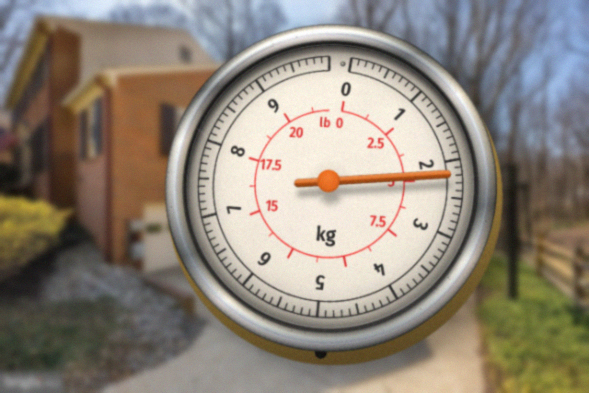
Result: 2.2 (kg)
